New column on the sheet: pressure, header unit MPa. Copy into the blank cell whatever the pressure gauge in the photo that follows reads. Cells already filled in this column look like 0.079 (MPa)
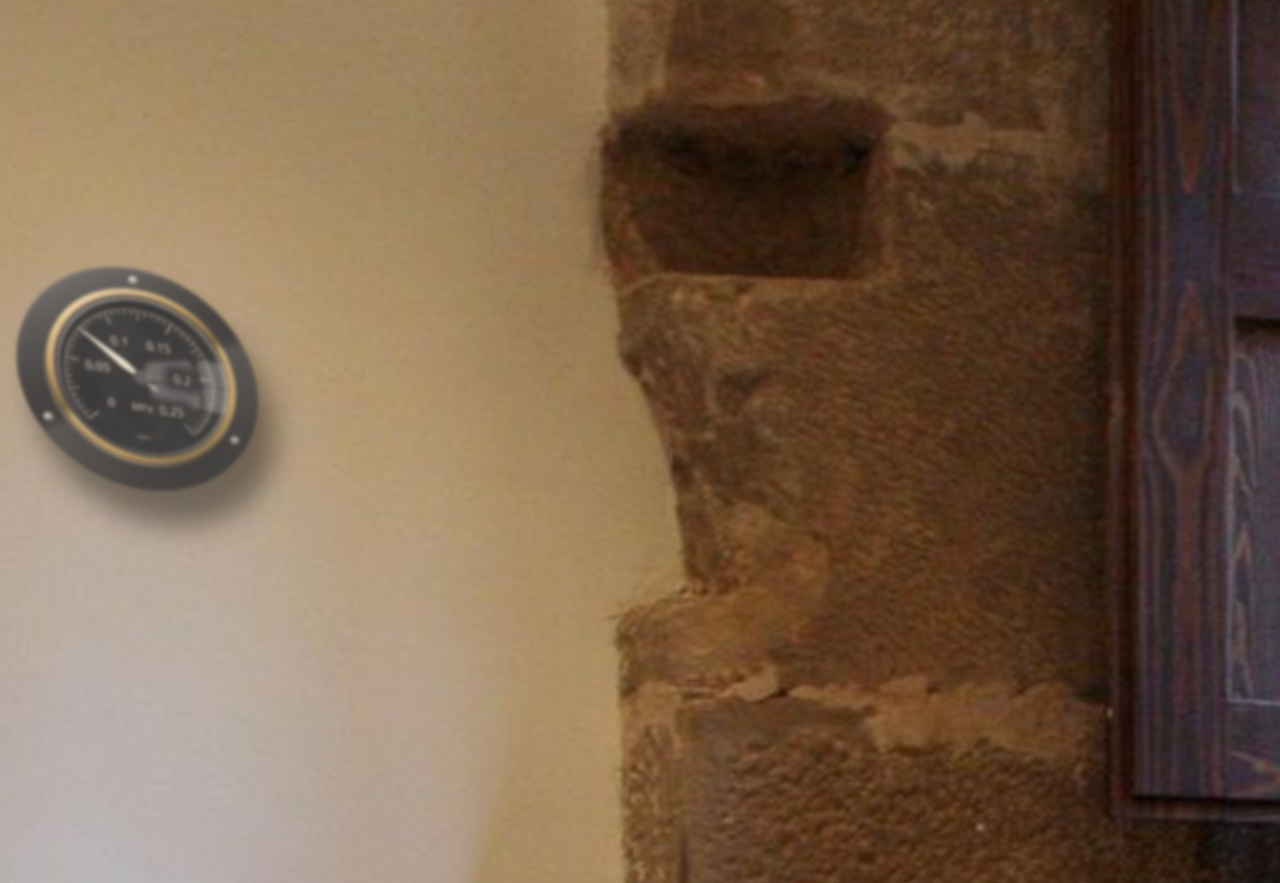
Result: 0.075 (MPa)
